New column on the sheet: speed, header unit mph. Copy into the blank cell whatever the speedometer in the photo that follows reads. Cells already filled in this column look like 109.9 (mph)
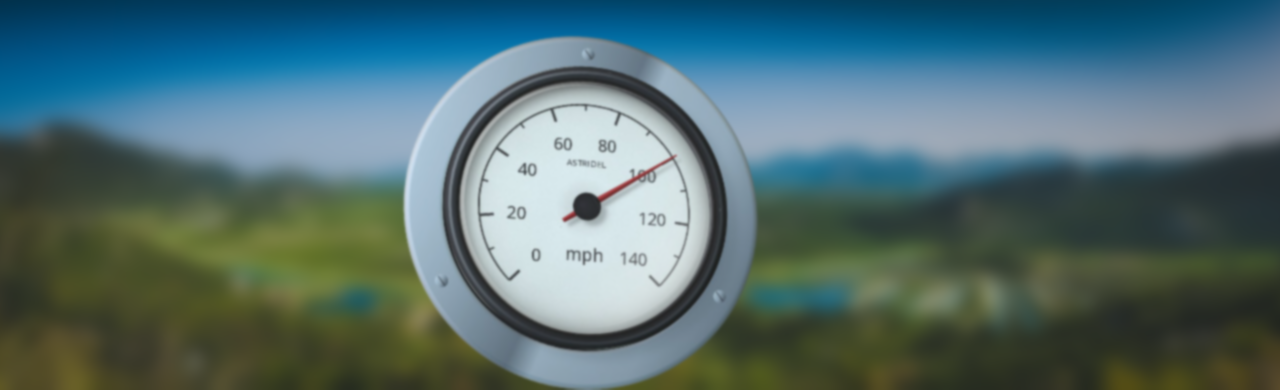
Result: 100 (mph)
